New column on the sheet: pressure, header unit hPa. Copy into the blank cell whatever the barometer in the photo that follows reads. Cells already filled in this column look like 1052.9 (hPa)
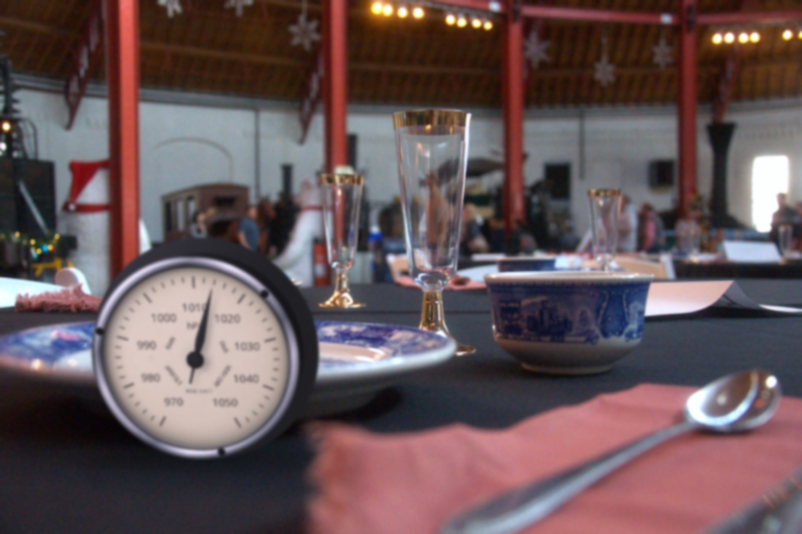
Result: 1014 (hPa)
